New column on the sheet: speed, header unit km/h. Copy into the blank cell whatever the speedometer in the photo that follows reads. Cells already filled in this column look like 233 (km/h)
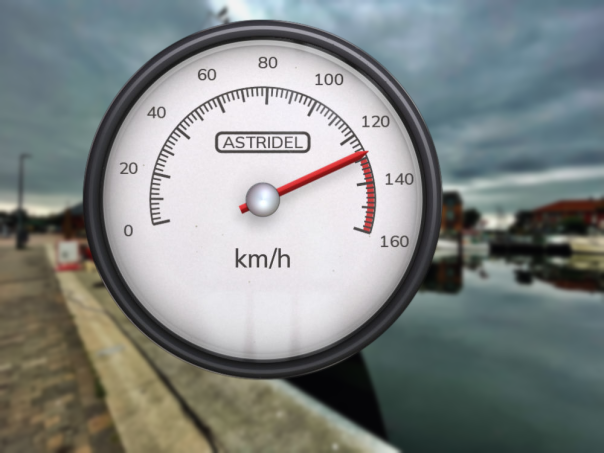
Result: 128 (km/h)
